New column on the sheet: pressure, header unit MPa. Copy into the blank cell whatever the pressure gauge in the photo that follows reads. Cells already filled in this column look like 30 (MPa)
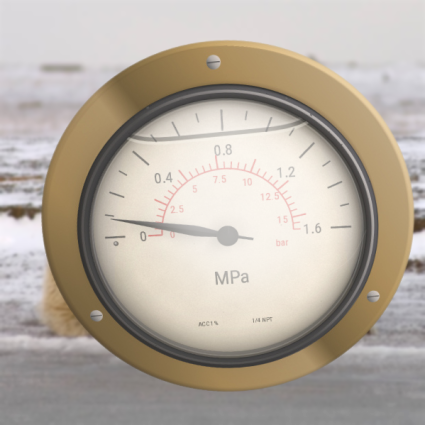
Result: 0.1 (MPa)
